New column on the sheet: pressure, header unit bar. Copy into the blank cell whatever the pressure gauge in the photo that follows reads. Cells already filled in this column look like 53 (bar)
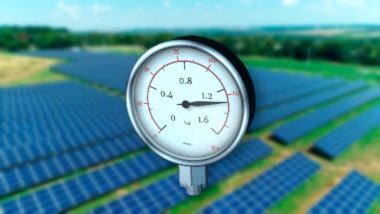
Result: 1.3 (bar)
